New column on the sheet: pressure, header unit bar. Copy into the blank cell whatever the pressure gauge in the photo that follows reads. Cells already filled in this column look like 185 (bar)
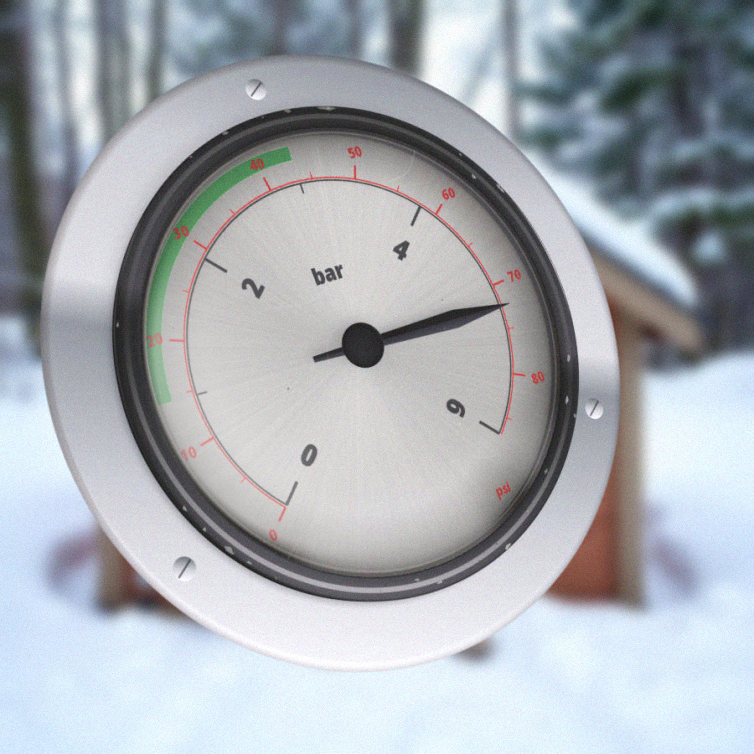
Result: 5 (bar)
